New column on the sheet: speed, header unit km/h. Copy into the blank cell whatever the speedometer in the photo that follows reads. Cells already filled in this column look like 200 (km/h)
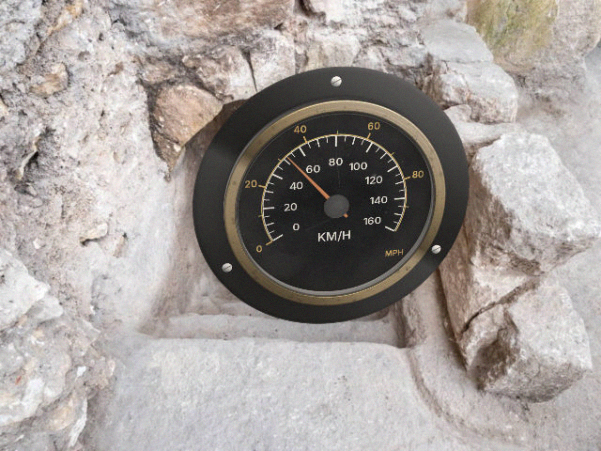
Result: 52.5 (km/h)
